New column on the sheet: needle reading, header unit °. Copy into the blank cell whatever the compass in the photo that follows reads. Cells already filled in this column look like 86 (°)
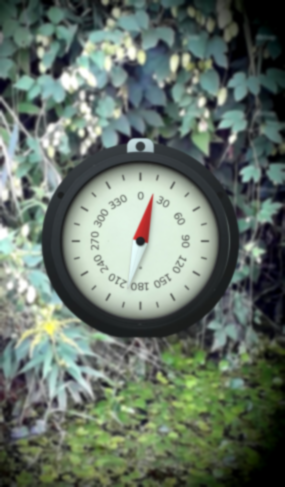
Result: 15 (°)
